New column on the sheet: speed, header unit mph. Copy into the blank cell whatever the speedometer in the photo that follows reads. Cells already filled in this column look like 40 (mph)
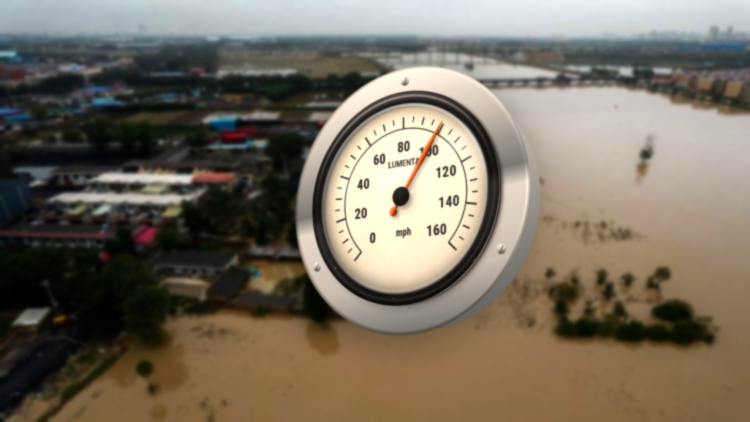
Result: 100 (mph)
